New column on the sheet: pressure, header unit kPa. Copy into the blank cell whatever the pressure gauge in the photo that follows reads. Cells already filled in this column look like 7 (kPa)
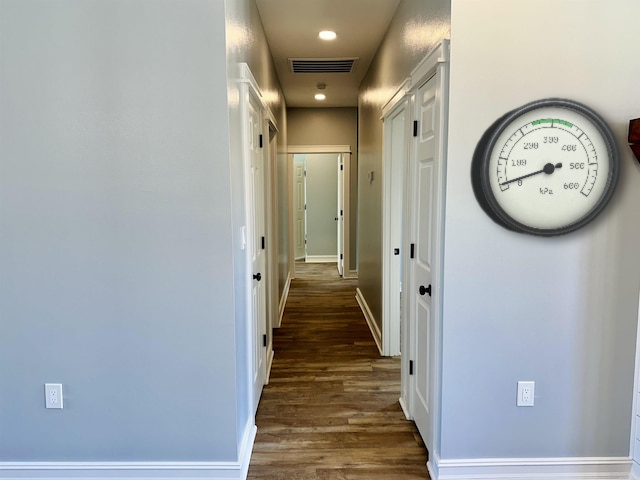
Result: 20 (kPa)
